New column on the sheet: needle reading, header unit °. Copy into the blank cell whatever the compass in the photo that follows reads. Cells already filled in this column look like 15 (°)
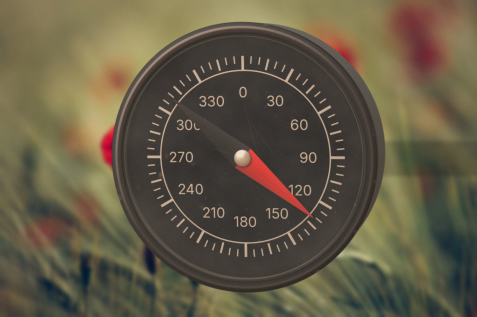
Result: 130 (°)
